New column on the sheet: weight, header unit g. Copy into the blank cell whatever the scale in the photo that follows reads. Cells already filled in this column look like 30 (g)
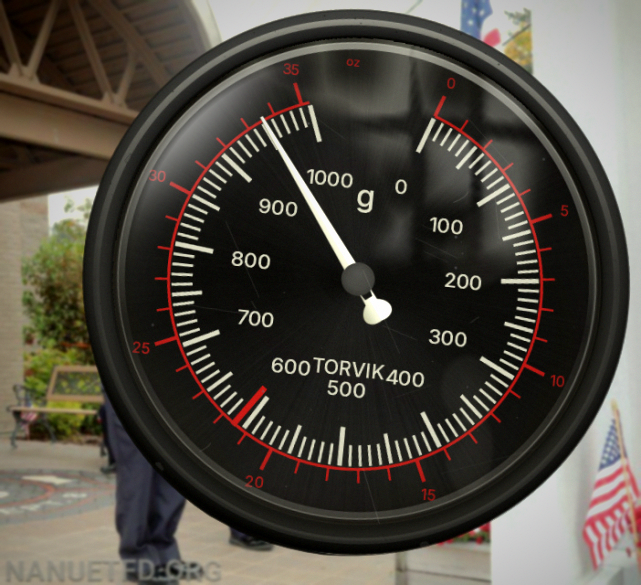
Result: 950 (g)
